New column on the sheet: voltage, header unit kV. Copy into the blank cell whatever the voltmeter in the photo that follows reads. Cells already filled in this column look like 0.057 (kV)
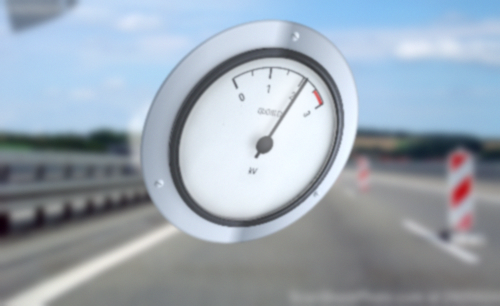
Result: 2 (kV)
